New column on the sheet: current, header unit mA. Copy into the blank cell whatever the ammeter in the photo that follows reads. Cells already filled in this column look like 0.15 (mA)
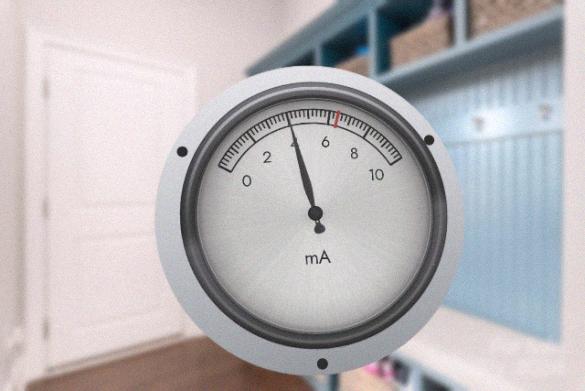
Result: 4 (mA)
